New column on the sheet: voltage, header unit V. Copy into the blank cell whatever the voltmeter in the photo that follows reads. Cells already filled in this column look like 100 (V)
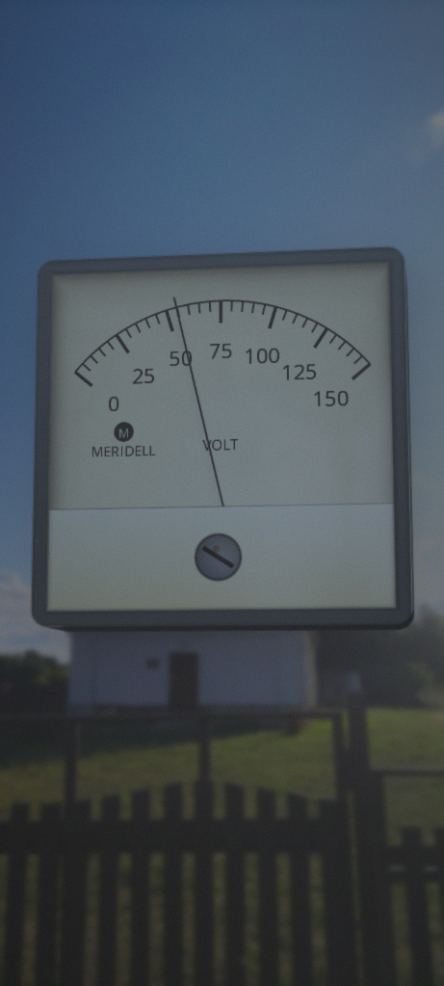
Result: 55 (V)
